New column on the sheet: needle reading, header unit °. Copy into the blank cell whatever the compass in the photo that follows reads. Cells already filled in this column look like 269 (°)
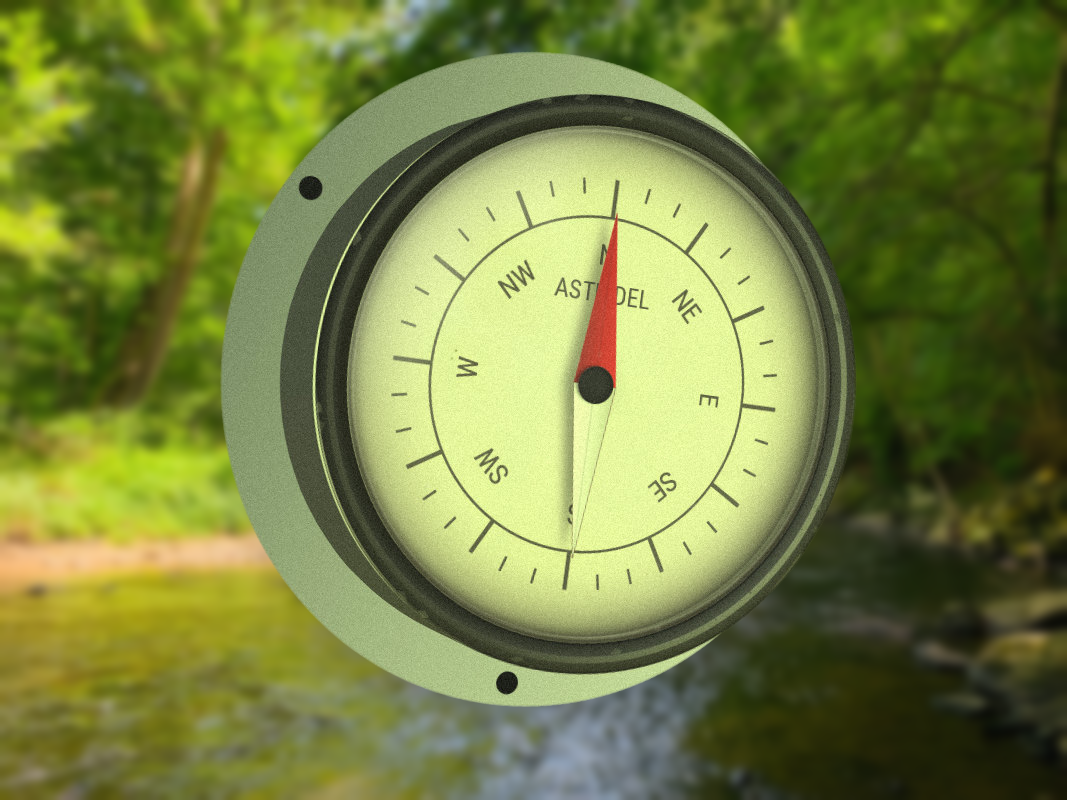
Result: 0 (°)
